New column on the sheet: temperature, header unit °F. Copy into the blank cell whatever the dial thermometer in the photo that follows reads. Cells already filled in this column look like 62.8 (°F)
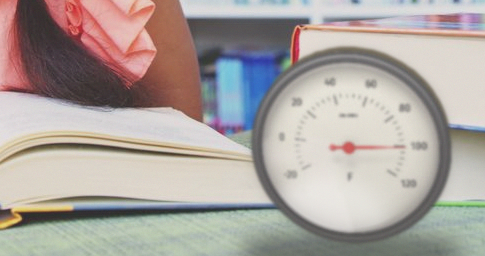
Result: 100 (°F)
